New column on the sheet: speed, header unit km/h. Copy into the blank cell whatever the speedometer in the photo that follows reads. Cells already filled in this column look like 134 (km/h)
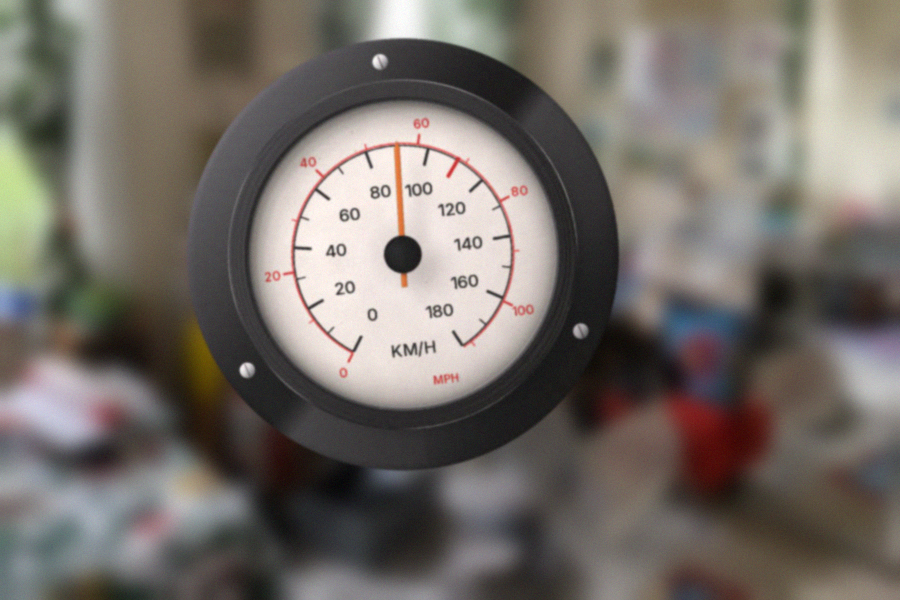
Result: 90 (km/h)
